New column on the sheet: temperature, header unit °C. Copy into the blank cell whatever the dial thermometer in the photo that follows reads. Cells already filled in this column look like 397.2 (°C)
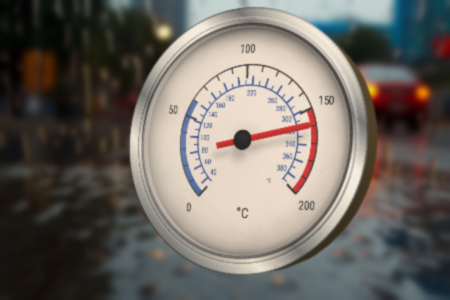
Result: 160 (°C)
